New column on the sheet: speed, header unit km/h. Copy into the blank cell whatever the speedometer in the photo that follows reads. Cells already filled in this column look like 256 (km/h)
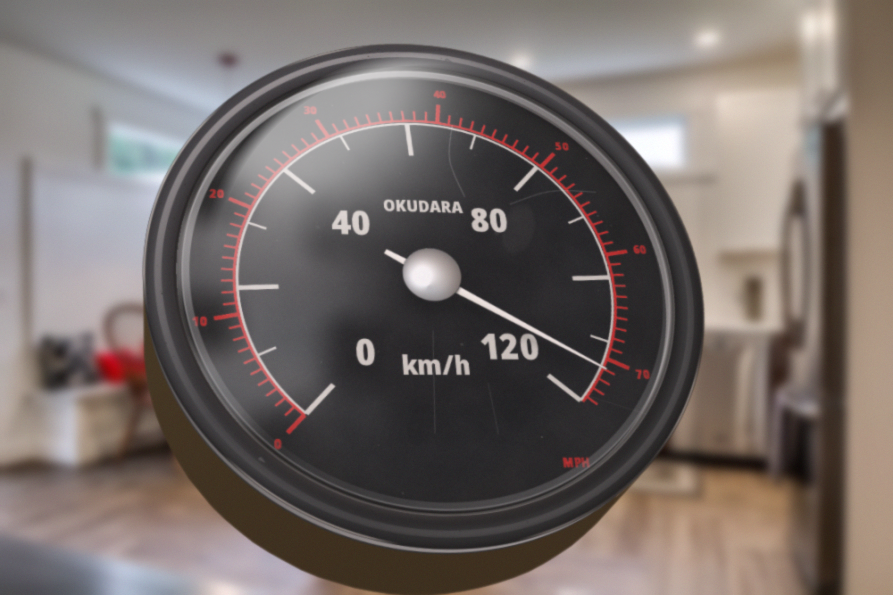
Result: 115 (km/h)
